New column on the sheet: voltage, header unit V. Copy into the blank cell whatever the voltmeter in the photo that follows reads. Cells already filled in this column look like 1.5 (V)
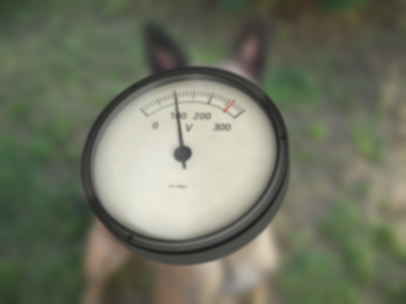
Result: 100 (V)
